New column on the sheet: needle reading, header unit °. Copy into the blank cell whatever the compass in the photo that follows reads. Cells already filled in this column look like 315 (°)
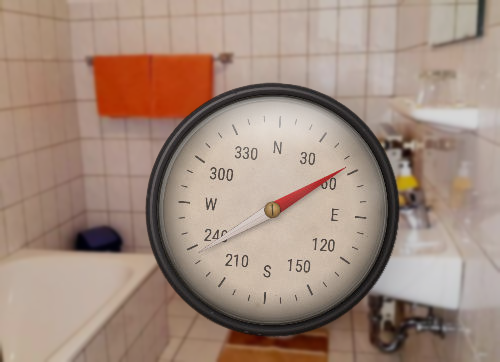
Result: 55 (°)
